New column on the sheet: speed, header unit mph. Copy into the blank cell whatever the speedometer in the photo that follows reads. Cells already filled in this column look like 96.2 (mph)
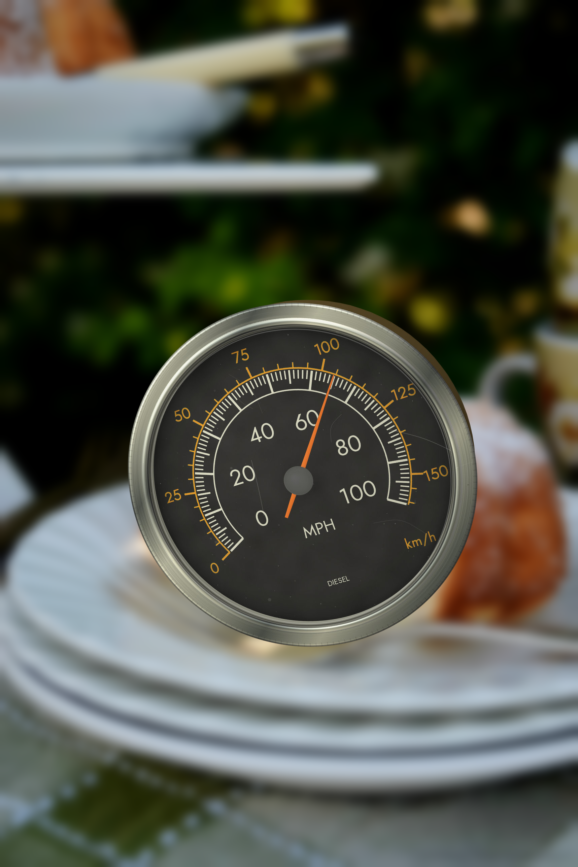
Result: 65 (mph)
